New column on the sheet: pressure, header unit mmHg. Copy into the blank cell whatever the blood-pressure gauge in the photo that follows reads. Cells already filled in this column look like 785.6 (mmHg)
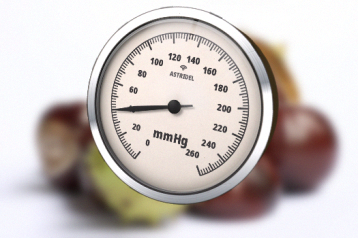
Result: 40 (mmHg)
